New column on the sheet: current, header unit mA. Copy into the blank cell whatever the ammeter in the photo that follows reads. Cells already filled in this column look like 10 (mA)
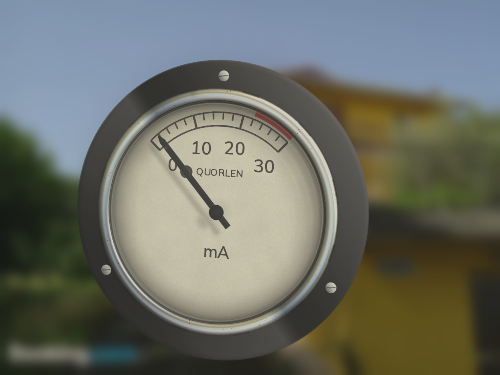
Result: 2 (mA)
